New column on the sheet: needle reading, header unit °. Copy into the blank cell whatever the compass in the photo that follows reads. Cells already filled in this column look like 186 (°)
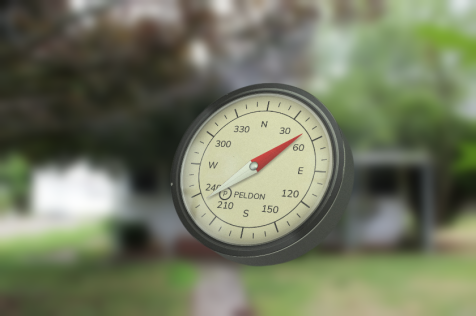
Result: 50 (°)
